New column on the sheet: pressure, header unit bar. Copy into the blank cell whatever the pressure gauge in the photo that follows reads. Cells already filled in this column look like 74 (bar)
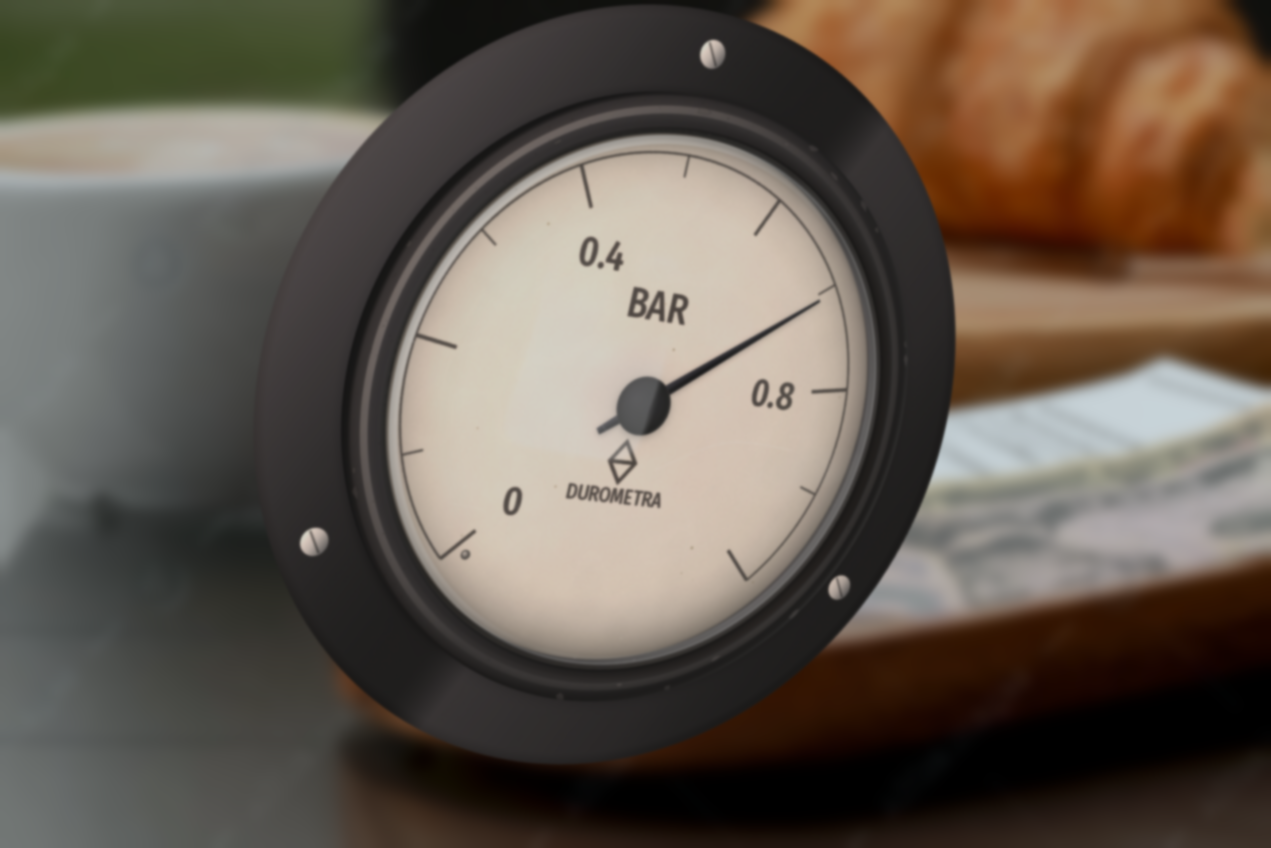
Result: 0.7 (bar)
